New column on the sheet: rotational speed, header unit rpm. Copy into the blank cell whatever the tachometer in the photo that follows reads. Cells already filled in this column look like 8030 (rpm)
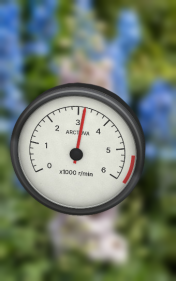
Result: 3200 (rpm)
